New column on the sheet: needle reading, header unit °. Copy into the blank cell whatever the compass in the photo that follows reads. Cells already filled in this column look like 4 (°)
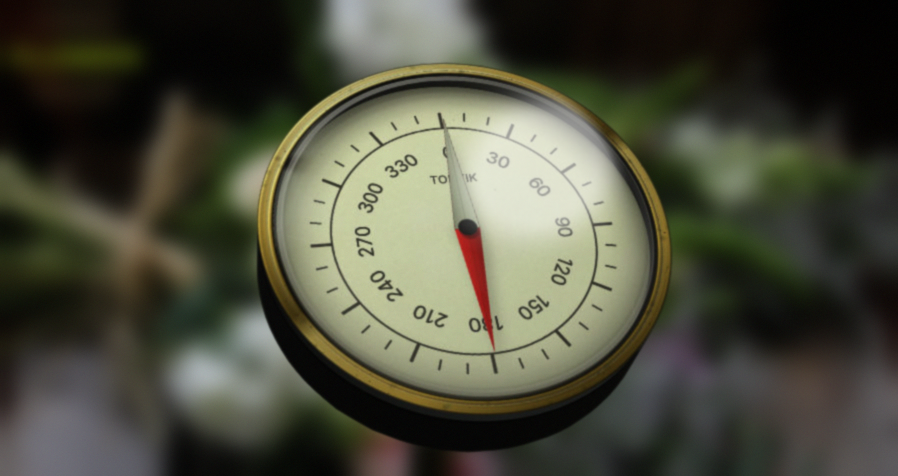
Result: 180 (°)
